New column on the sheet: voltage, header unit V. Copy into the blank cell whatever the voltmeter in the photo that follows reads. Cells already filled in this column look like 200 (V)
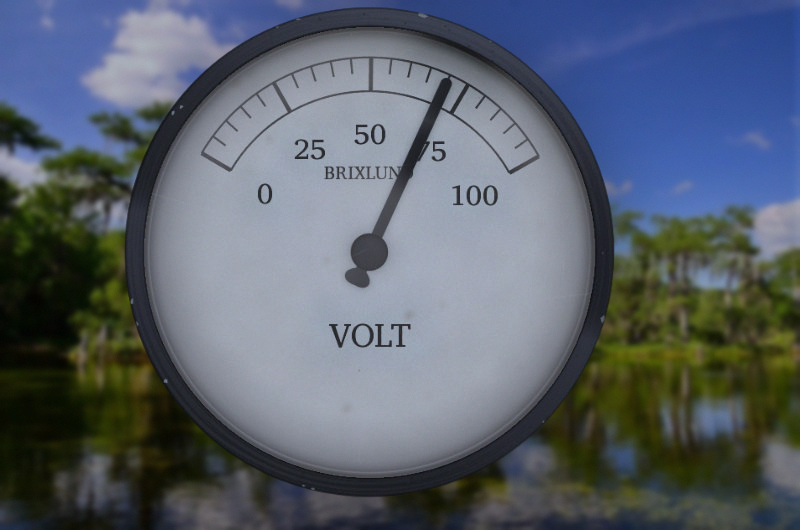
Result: 70 (V)
